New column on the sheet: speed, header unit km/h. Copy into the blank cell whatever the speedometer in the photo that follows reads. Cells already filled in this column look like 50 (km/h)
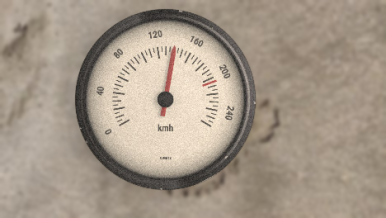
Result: 140 (km/h)
